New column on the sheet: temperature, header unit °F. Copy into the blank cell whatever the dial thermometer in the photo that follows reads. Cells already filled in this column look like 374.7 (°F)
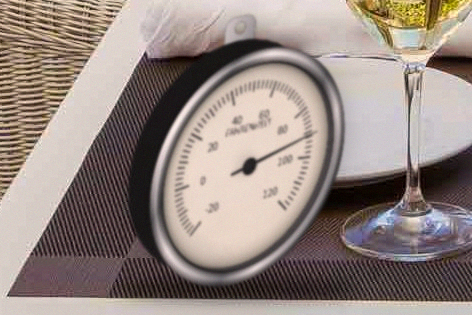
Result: 90 (°F)
